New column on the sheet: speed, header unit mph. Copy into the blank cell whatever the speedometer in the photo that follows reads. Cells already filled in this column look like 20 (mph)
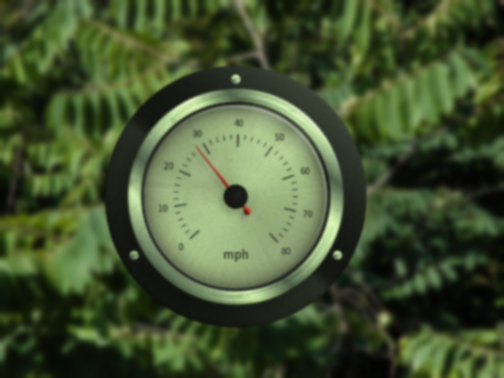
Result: 28 (mph)
